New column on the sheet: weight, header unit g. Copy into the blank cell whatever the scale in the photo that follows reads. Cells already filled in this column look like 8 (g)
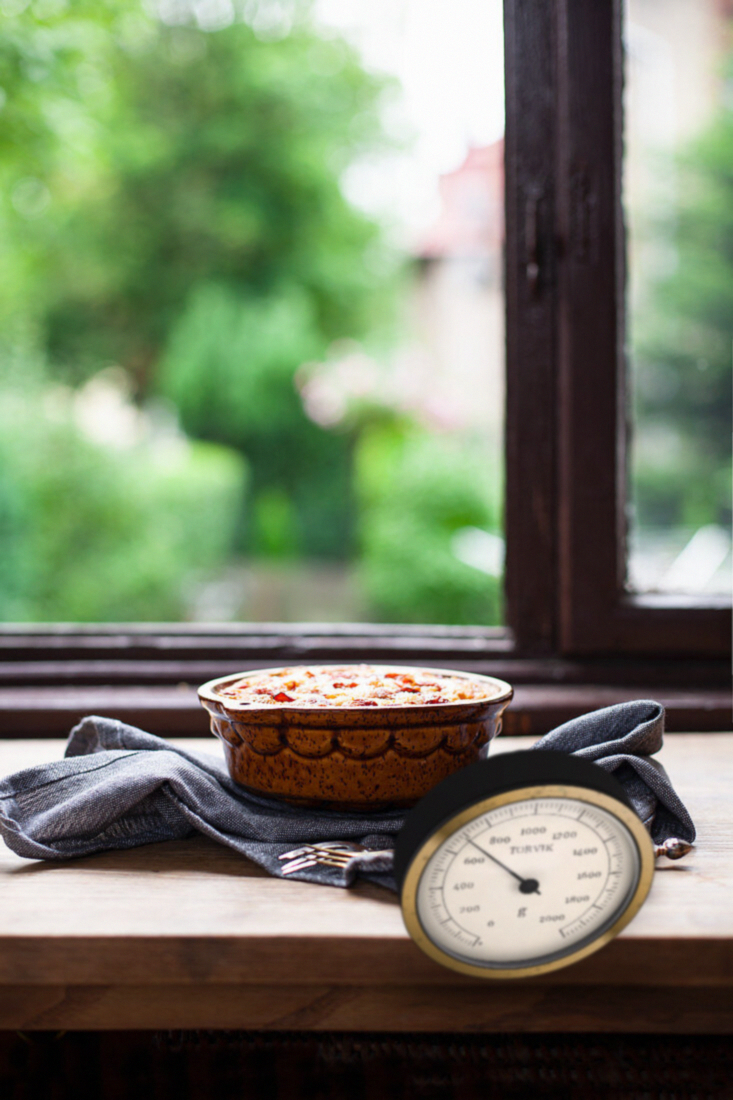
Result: 700 (g)
